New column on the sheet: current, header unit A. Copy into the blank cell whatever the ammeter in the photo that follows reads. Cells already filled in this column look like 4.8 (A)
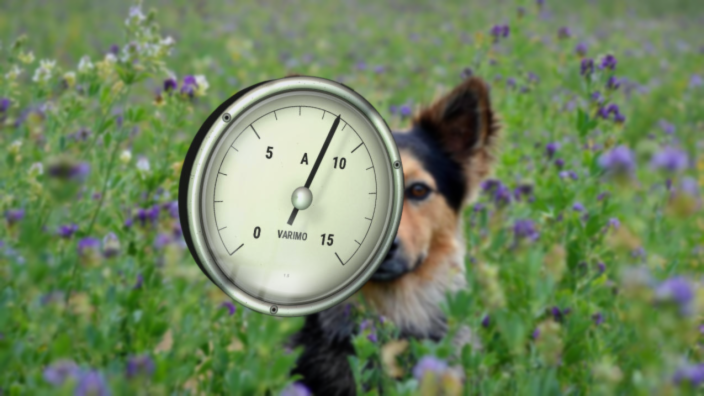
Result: 8.5 (A)
